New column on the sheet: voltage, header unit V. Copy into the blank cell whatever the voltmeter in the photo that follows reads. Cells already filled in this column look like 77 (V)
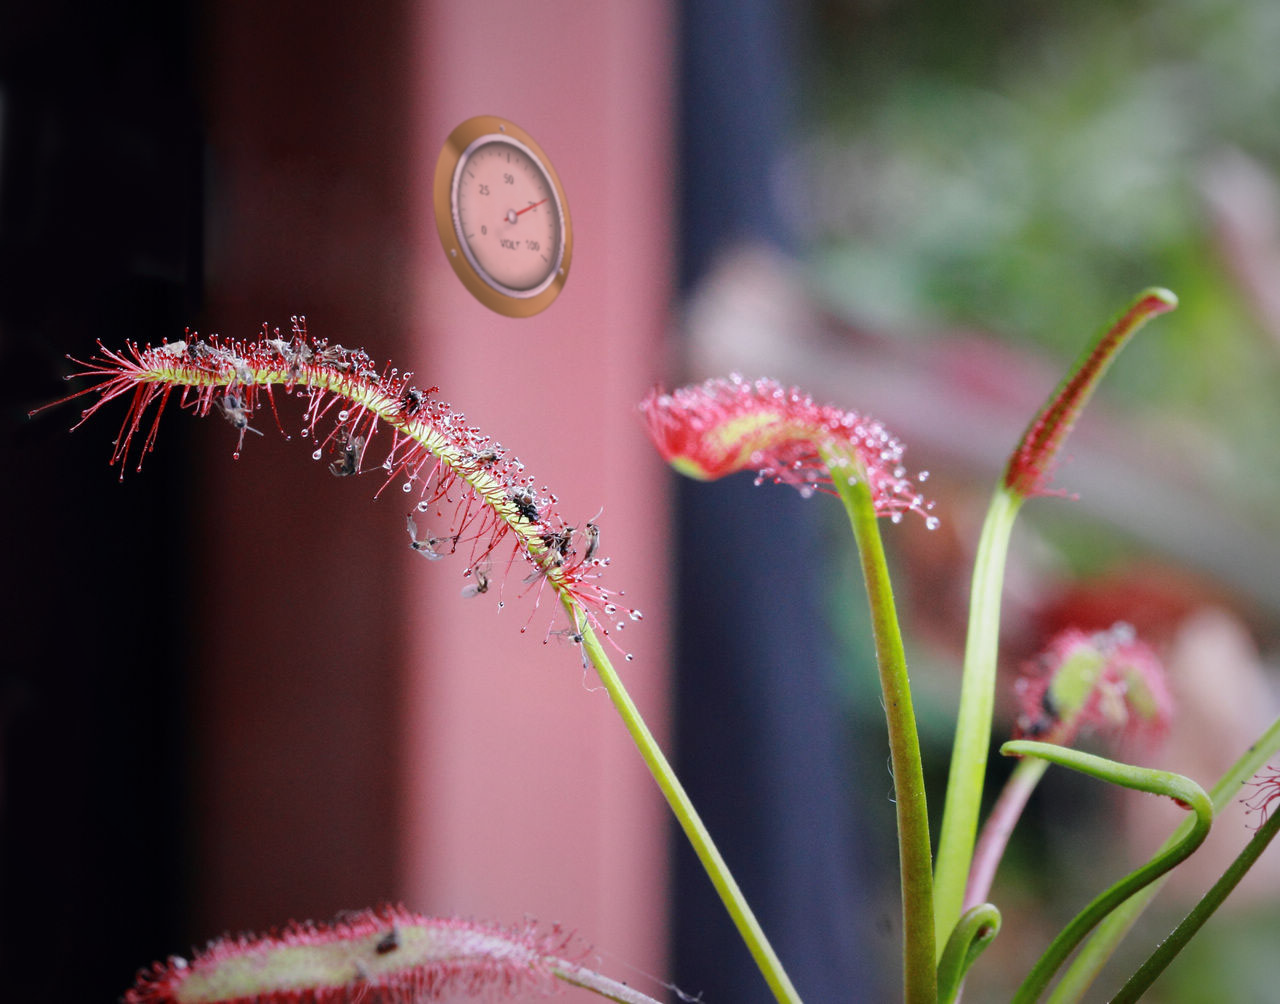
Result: 75 (V)
